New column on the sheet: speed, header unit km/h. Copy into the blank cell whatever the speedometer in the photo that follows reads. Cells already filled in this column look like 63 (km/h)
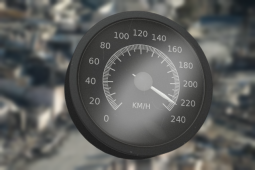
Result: 230 (km/h)
